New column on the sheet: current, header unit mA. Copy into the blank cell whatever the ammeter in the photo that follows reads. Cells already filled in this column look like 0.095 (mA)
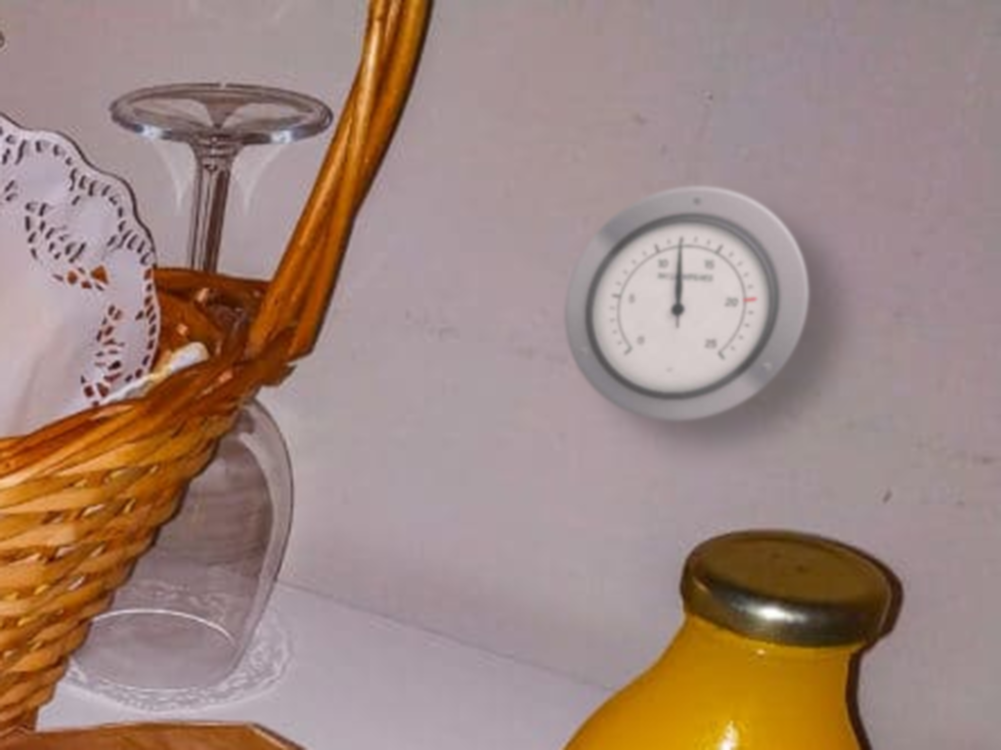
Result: 12 (mA)
